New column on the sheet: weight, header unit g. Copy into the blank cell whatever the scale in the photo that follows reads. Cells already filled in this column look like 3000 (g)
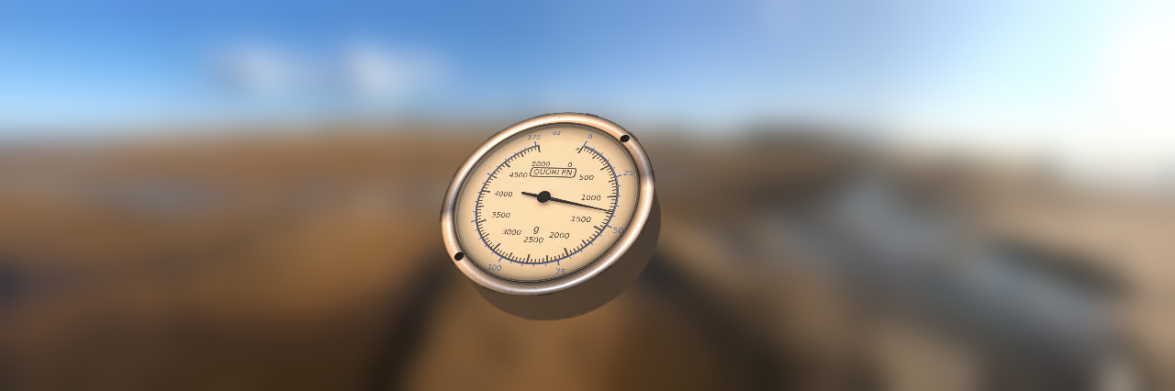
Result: 1250 (g)
